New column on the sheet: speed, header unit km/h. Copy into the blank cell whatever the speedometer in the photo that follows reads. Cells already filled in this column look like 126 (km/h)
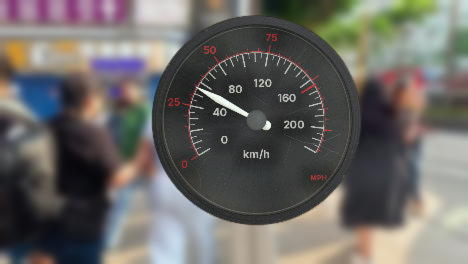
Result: 55 (km/h)
